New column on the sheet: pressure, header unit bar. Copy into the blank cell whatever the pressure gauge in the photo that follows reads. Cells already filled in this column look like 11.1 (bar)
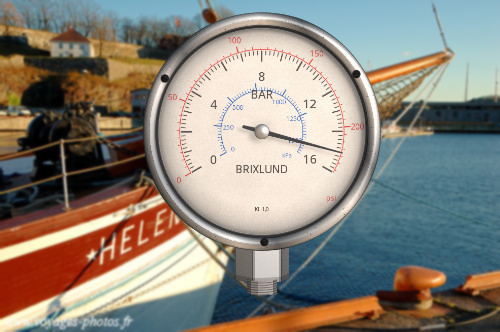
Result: 15 (bar)
